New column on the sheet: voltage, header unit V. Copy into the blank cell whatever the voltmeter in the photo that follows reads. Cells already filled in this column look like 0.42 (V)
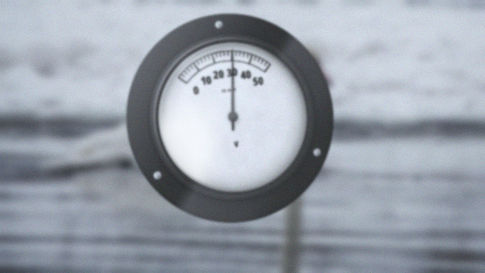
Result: 30 (V)
